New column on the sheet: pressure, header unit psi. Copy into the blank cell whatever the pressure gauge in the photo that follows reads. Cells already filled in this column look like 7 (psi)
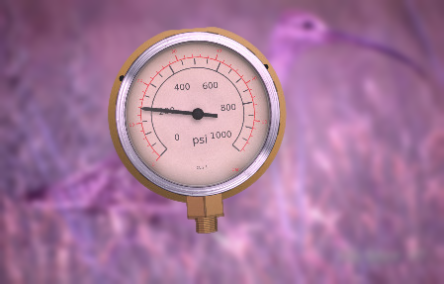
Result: 200 (psi)
